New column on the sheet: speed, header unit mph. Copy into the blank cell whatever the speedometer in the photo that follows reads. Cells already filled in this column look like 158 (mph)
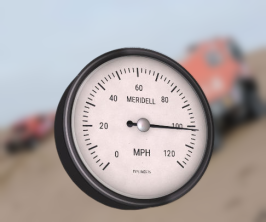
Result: 102 (mph)
